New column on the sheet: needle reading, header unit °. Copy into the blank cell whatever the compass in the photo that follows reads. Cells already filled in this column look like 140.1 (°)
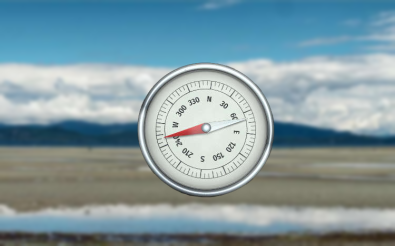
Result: 250 (°)
